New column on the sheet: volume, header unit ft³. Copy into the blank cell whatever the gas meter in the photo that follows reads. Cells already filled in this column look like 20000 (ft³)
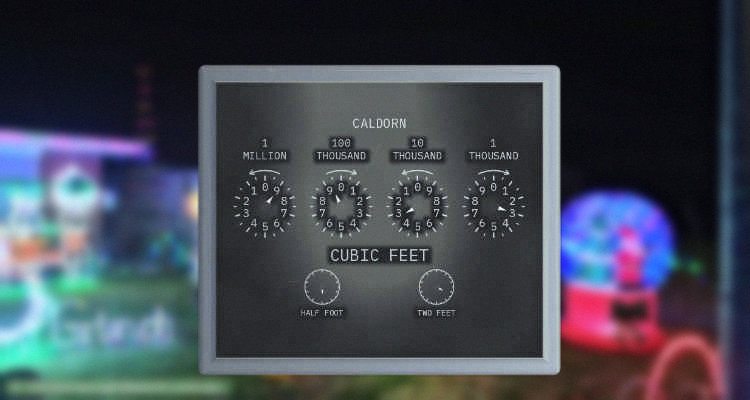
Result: 893300 (ft³)
